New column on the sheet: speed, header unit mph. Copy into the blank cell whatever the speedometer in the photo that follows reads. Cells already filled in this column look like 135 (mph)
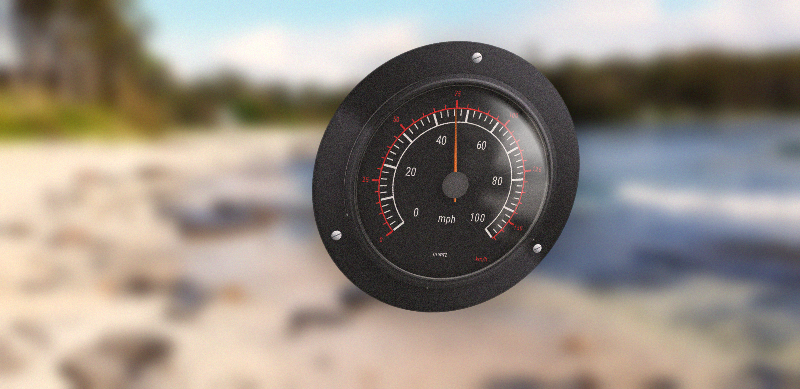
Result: 46 (mph)
